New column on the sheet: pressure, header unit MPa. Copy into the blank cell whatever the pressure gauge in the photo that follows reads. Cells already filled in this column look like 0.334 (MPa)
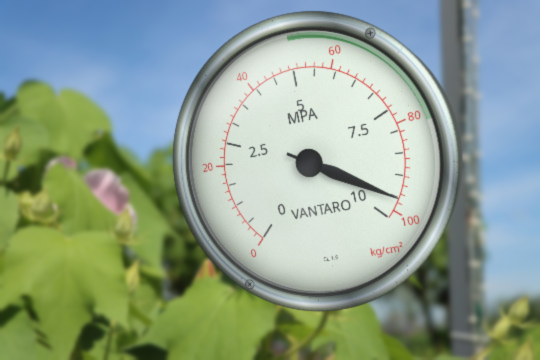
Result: 9.5 (MPa)
